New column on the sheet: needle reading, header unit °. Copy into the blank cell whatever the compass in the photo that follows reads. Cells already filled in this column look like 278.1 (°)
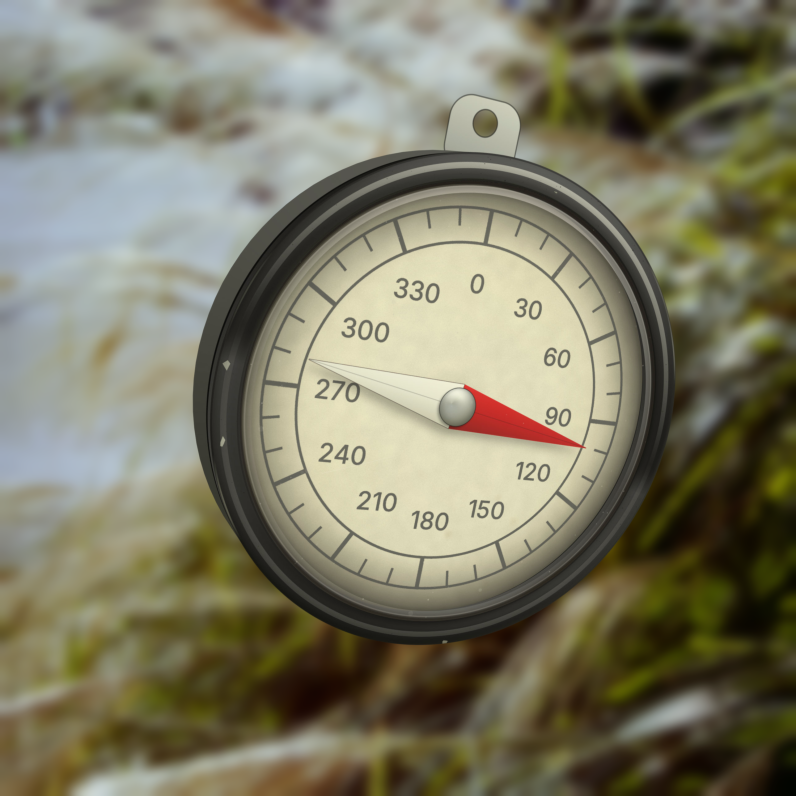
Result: 100 (°)
